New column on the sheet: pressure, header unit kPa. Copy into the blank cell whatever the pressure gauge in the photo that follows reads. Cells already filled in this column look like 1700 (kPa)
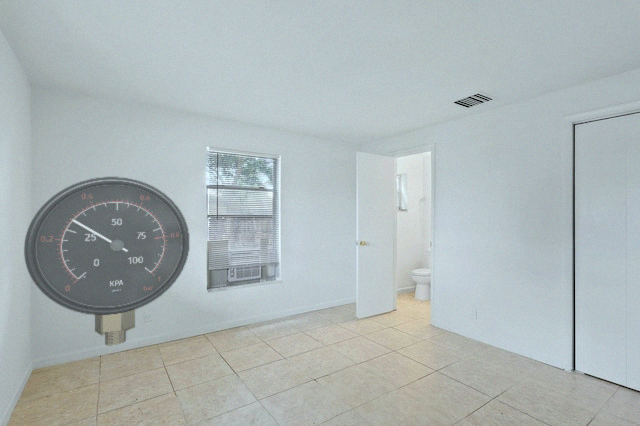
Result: 30 (kPa)
